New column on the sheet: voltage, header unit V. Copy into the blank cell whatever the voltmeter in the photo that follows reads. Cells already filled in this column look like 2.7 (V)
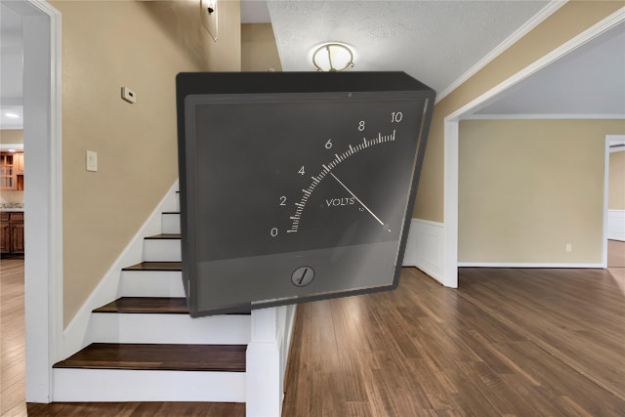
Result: 5 (V)
